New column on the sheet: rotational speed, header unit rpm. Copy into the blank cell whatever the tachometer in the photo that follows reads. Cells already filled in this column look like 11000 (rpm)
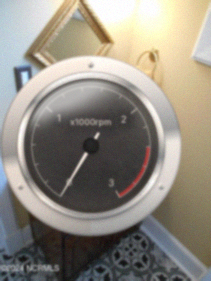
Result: 0 (rpm)
